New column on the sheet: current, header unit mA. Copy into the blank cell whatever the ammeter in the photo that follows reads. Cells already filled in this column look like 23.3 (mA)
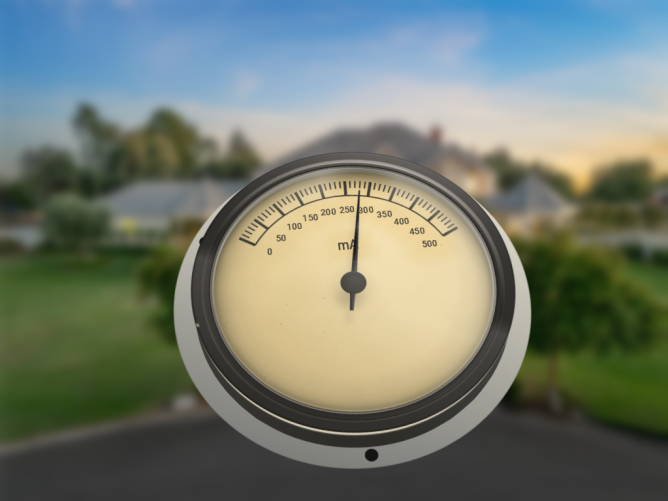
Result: 280 (mA)
